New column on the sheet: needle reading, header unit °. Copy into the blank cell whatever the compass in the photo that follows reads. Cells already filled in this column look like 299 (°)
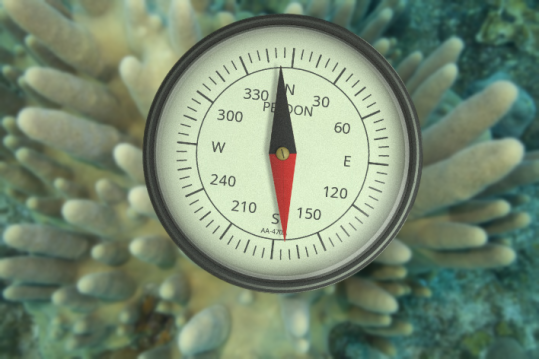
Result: 172.5 (°)
